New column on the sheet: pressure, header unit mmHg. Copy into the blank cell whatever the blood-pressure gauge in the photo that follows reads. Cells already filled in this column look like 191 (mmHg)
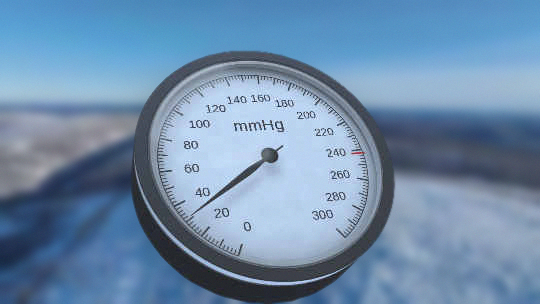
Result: 30 (mmHg)
